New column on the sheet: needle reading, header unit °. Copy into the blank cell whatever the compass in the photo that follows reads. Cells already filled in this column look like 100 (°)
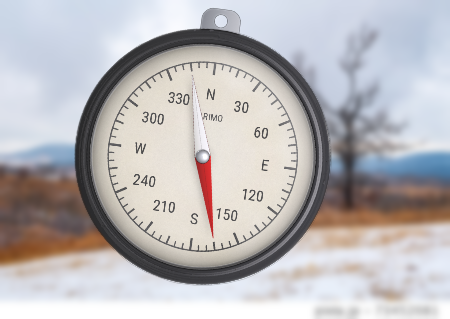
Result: 165 (°)
